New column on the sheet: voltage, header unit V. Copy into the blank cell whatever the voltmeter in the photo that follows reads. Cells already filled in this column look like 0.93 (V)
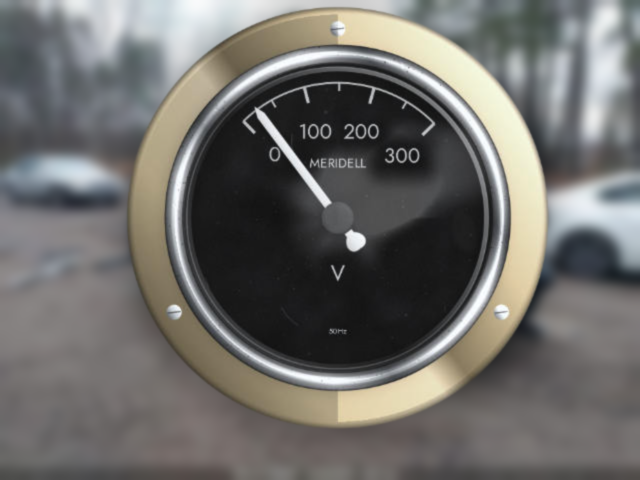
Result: 25 (V)
